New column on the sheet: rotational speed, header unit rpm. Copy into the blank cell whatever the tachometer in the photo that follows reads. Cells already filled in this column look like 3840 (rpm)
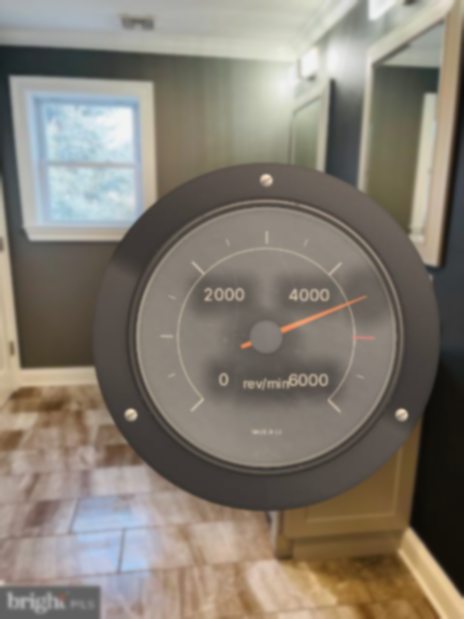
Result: 4500 (rpm)
